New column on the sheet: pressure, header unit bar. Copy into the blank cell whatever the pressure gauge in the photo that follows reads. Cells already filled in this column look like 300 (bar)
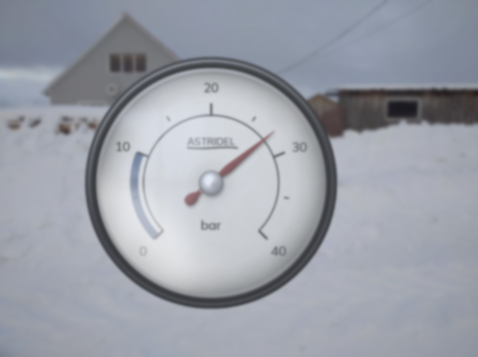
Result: 27.5 (bar)
